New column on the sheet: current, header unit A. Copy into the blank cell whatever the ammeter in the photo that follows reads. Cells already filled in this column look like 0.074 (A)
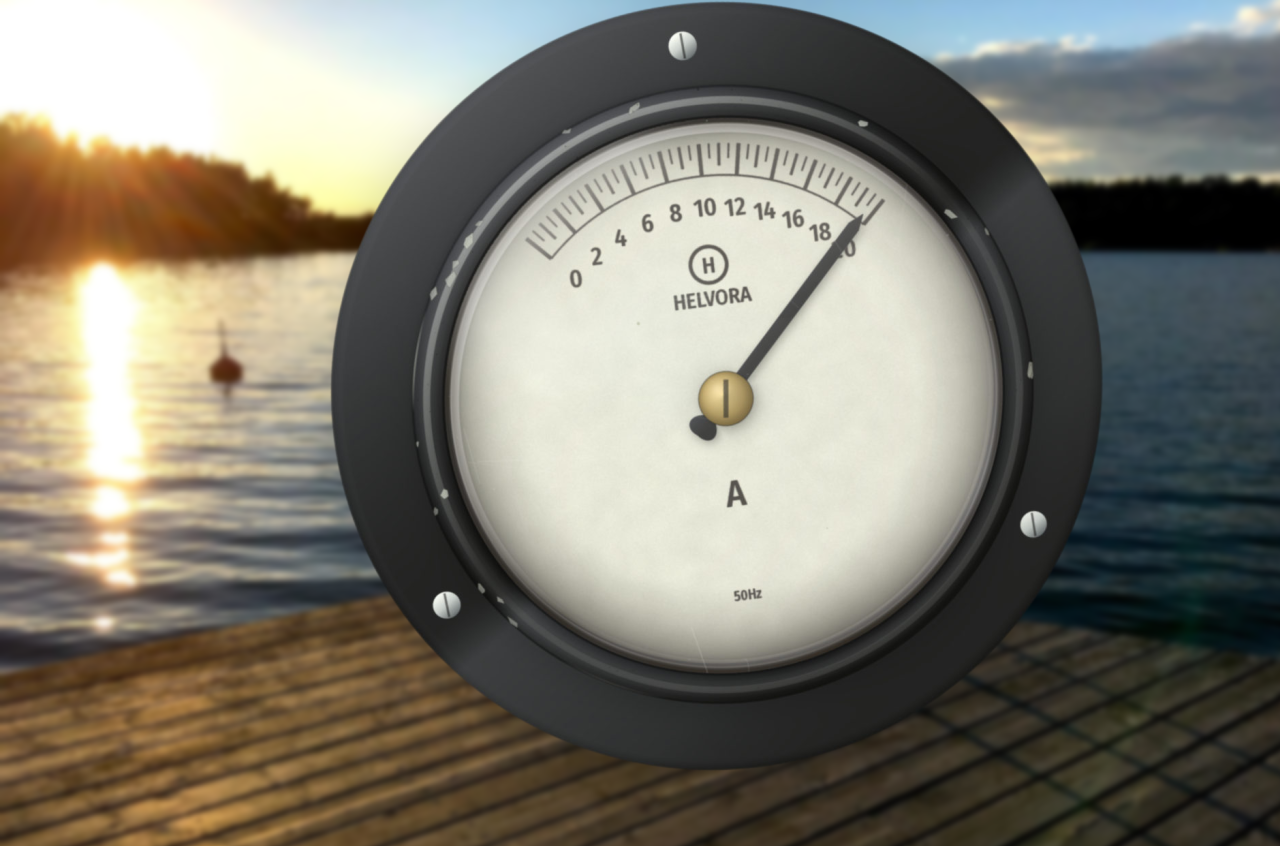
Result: 19.5 (A)
